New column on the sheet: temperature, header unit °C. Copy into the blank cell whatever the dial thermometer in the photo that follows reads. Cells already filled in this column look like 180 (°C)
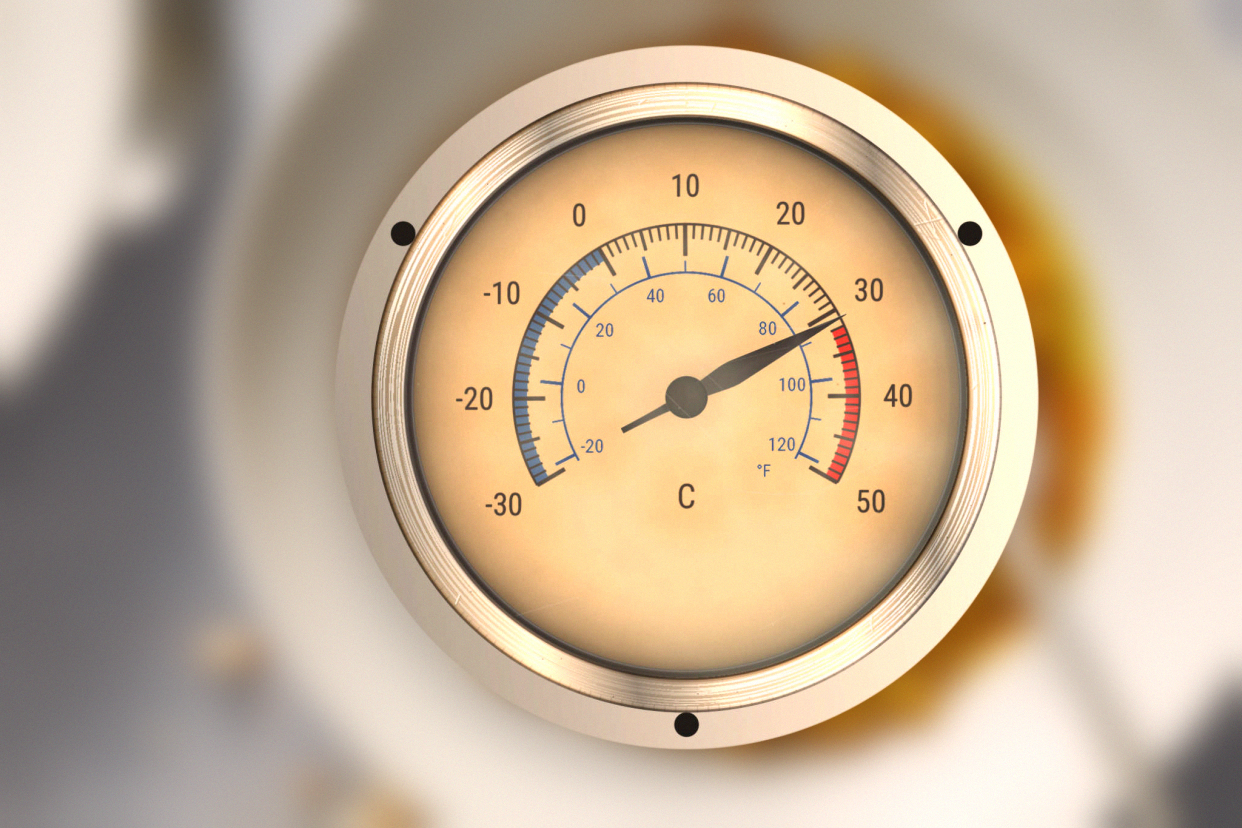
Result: 31 (°C)
